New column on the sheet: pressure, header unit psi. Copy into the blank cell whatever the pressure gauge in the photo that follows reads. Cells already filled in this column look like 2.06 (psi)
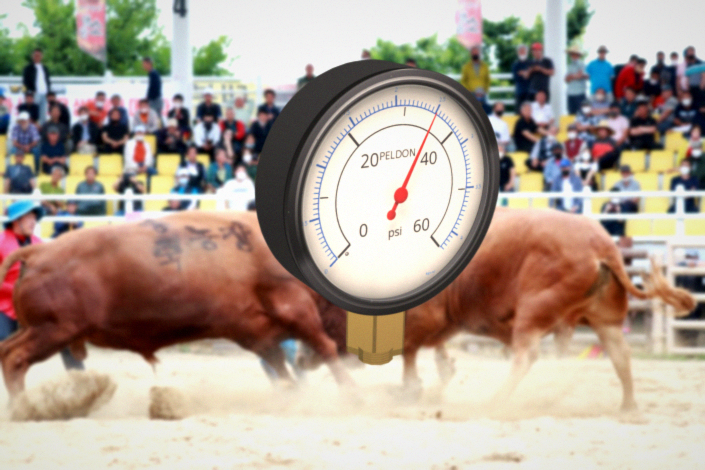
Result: 35 (psi)
